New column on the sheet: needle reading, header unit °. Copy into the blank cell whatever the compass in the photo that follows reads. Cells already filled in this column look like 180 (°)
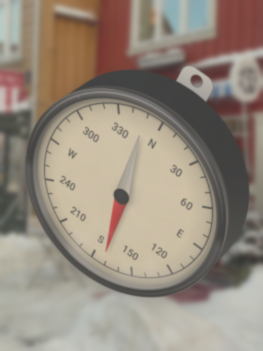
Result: 170 (°)
